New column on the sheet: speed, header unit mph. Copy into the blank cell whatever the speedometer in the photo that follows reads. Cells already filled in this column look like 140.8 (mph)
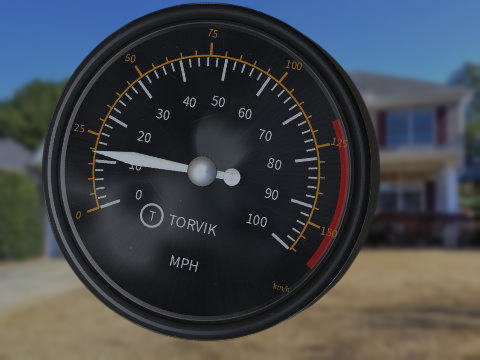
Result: 12 (mph)
